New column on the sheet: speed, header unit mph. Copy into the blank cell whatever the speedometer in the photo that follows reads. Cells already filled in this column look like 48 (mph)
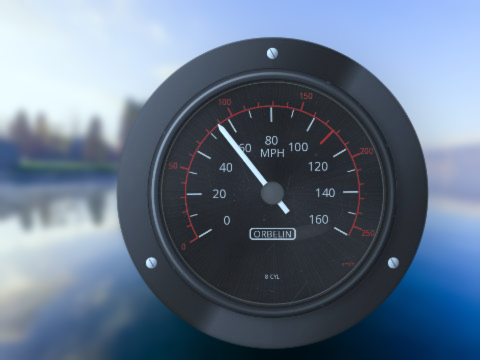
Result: 55 (mph)
